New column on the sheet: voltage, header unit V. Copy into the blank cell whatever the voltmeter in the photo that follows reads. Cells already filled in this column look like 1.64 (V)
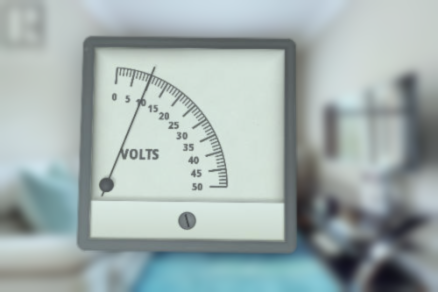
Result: 10 (V)
